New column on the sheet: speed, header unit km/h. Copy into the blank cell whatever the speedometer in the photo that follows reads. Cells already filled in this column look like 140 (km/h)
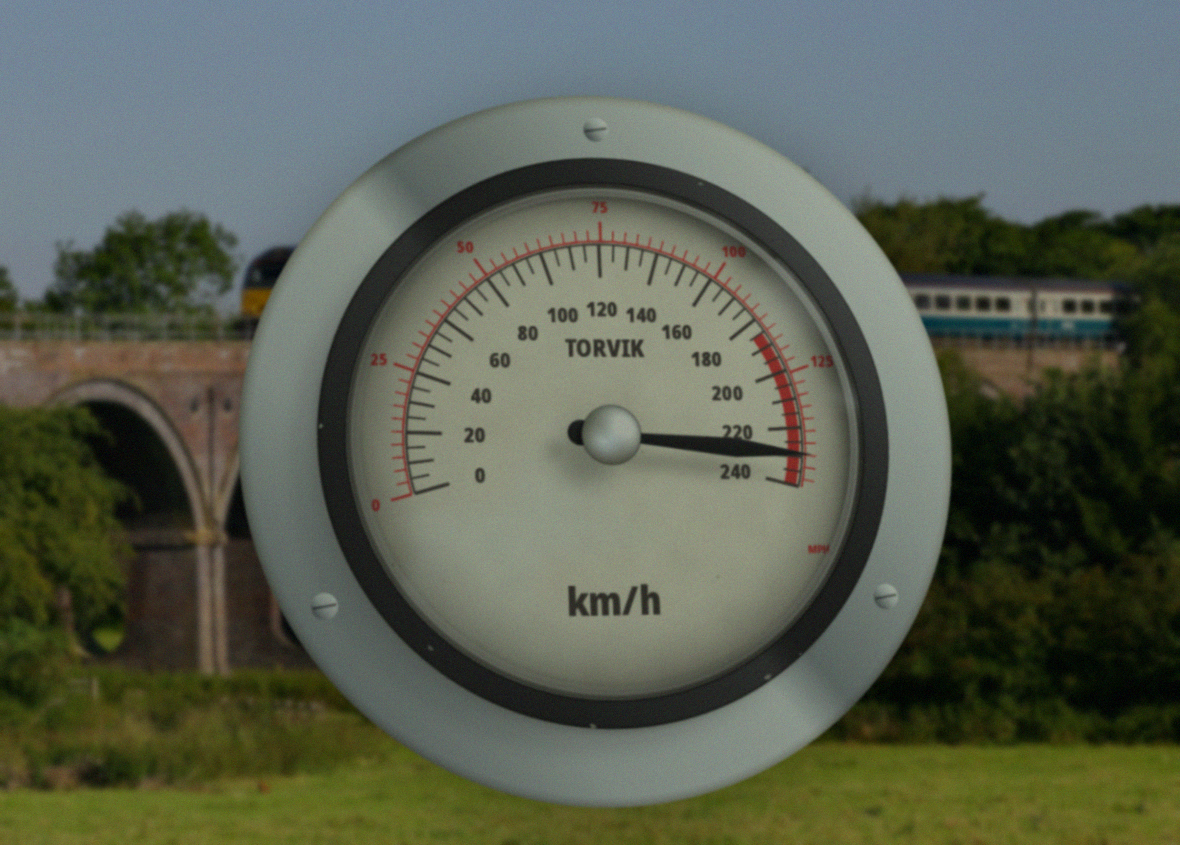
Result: 230 (km/h)
